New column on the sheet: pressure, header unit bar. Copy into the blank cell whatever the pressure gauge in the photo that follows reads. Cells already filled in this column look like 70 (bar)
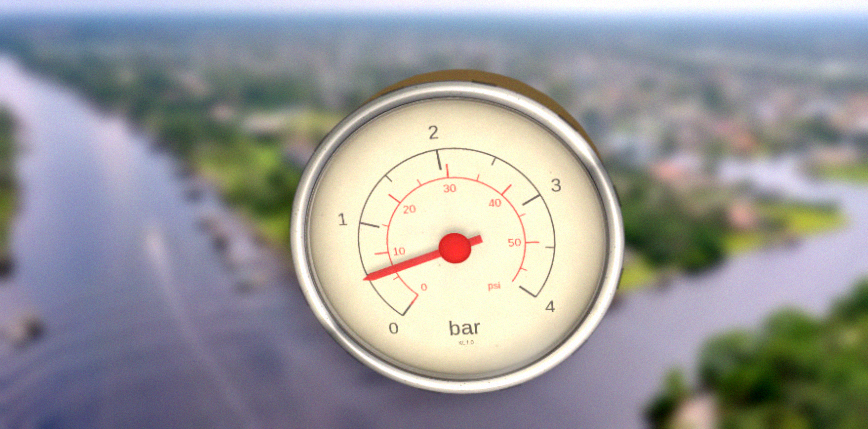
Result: 0.5 (bar)
